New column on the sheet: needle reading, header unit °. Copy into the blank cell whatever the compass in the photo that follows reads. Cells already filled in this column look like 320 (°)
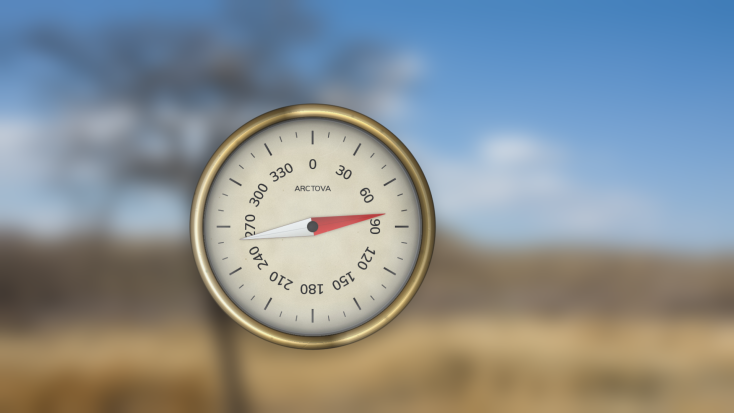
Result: 80 (°)
